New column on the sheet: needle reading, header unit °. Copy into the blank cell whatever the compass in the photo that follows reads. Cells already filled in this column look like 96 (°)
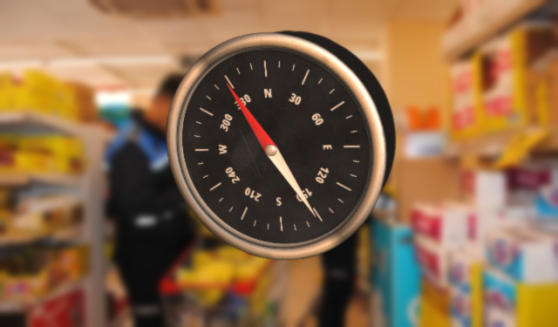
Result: 330 (°)
